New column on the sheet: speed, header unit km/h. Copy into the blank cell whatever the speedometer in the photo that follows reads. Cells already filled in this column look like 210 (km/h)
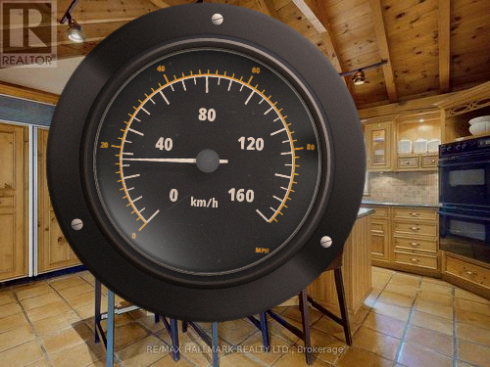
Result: 27.5 (km/h)
